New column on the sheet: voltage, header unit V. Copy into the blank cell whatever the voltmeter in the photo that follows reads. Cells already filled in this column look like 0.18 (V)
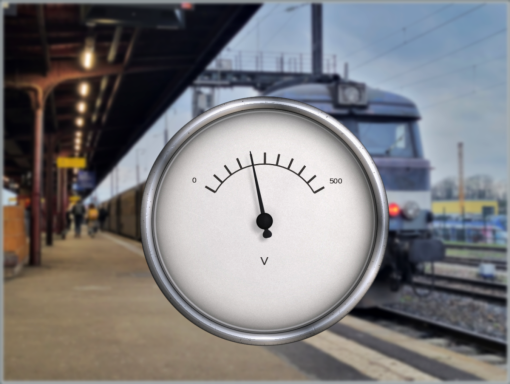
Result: 200 (V)
